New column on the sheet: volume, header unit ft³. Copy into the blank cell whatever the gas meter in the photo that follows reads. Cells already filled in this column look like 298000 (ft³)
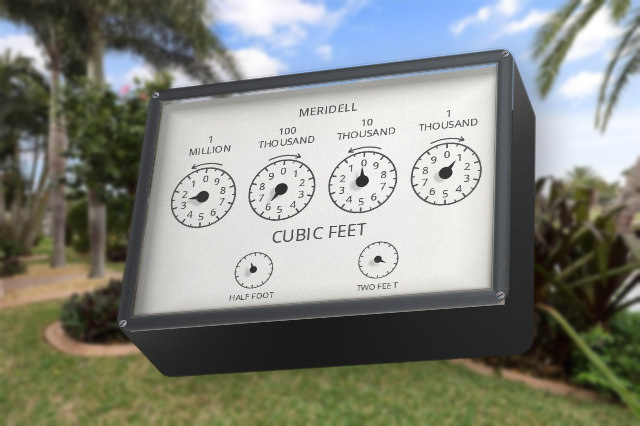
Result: 260100 (ft³)
